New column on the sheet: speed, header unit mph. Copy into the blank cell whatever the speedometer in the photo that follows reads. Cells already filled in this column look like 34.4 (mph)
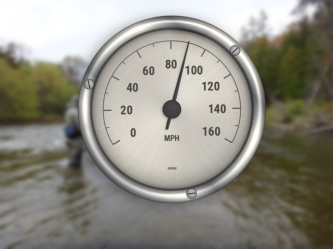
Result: 90 (mph)
